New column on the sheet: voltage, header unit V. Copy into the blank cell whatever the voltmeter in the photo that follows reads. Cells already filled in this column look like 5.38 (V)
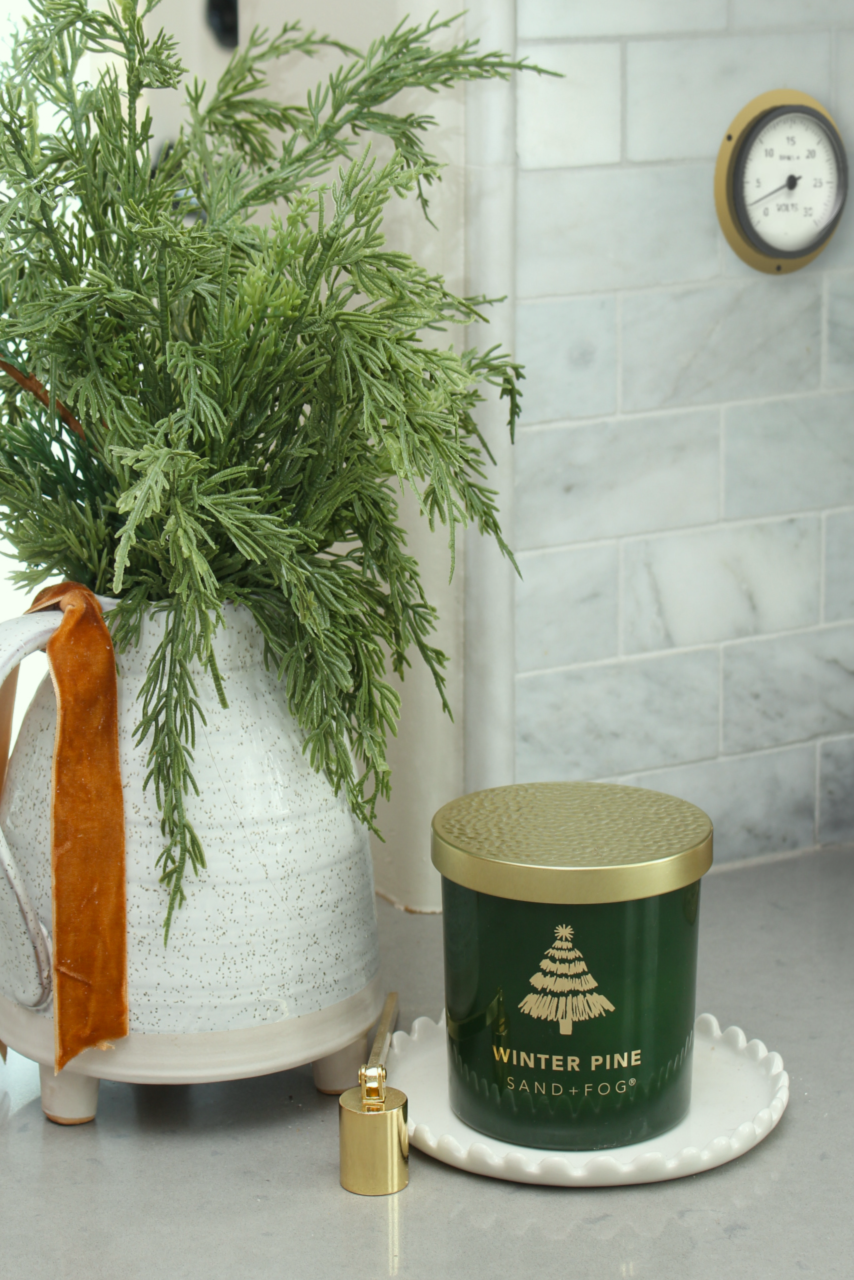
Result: 2.5 (V)
